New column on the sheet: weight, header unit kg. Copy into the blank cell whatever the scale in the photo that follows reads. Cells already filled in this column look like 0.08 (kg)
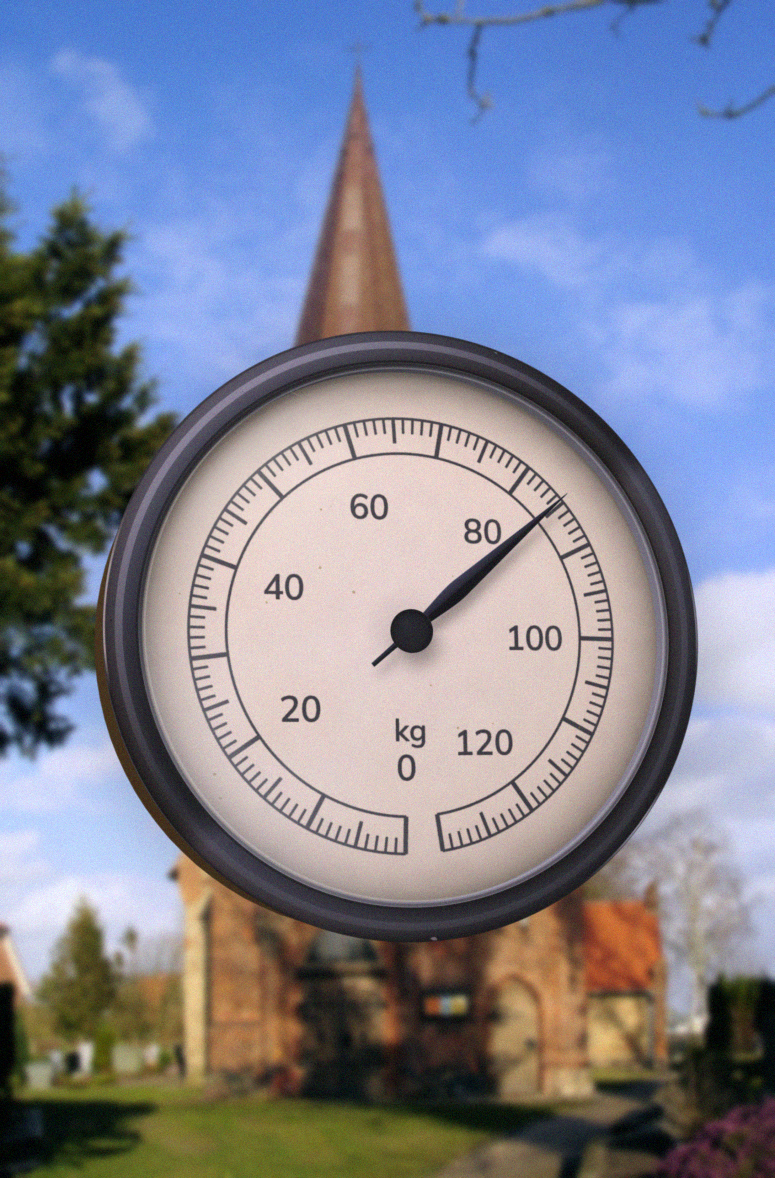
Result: 84.5 (kg)
